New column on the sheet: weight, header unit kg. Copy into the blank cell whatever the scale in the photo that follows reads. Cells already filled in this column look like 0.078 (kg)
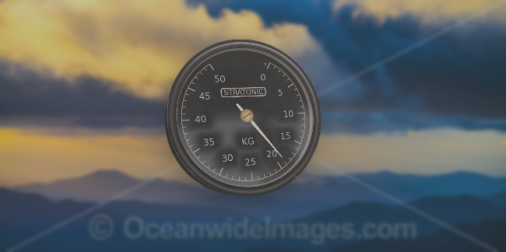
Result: 19 (kg)
